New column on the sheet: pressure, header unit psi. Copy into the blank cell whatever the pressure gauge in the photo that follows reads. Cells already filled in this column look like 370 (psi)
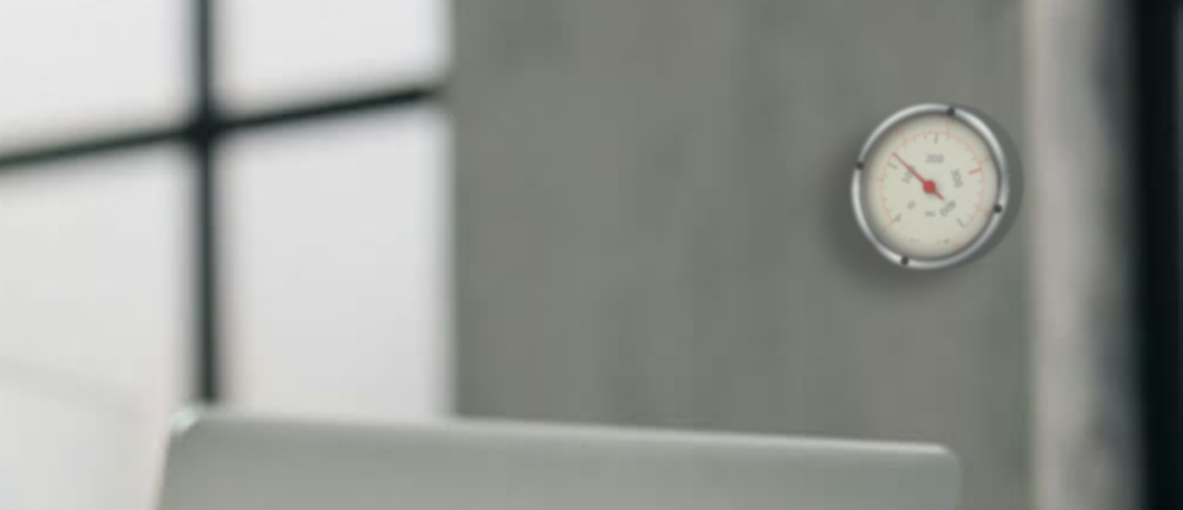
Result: 120 (psi)
